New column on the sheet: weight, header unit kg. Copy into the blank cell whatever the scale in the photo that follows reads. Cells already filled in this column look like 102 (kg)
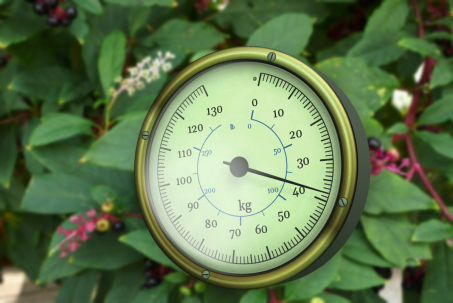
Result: 38 (kg)
